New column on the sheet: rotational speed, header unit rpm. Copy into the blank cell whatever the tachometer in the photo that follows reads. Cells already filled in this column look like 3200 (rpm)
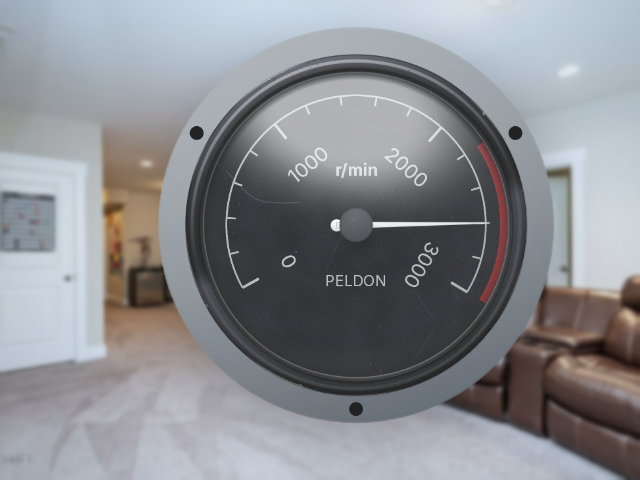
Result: 2600 (rpm)
